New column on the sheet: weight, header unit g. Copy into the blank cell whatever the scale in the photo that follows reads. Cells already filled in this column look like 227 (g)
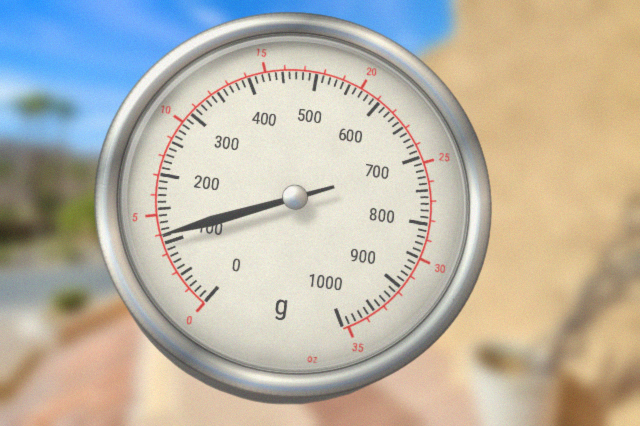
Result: 110 (g)
